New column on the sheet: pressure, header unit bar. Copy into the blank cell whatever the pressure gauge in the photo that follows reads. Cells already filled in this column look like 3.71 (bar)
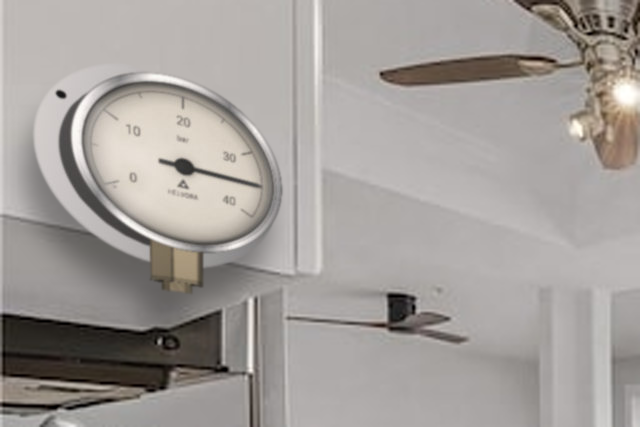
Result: 35 (bar)
